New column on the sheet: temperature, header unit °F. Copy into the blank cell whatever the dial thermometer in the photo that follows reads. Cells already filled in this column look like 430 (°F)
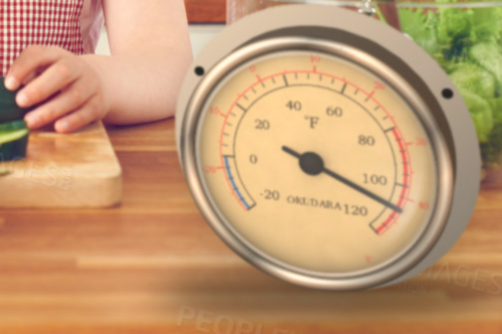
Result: 108 (°F)
